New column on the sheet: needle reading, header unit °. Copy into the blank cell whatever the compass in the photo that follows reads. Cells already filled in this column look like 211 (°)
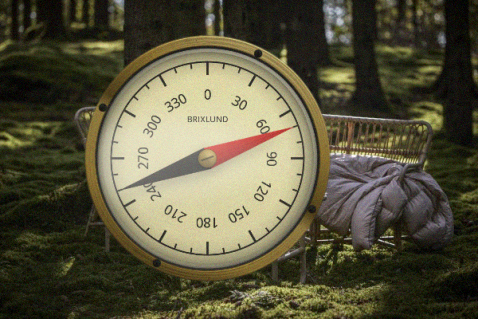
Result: 70 (°)
